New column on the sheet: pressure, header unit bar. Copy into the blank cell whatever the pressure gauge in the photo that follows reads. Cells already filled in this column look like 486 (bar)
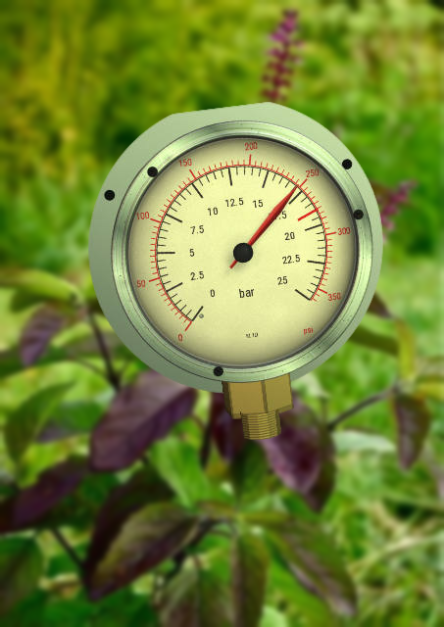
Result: 17 (bar)
